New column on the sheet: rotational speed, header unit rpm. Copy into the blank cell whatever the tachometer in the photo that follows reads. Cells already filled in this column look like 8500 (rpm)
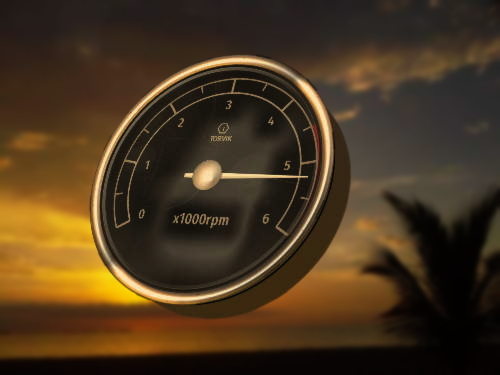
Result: 5250 (rpm)
